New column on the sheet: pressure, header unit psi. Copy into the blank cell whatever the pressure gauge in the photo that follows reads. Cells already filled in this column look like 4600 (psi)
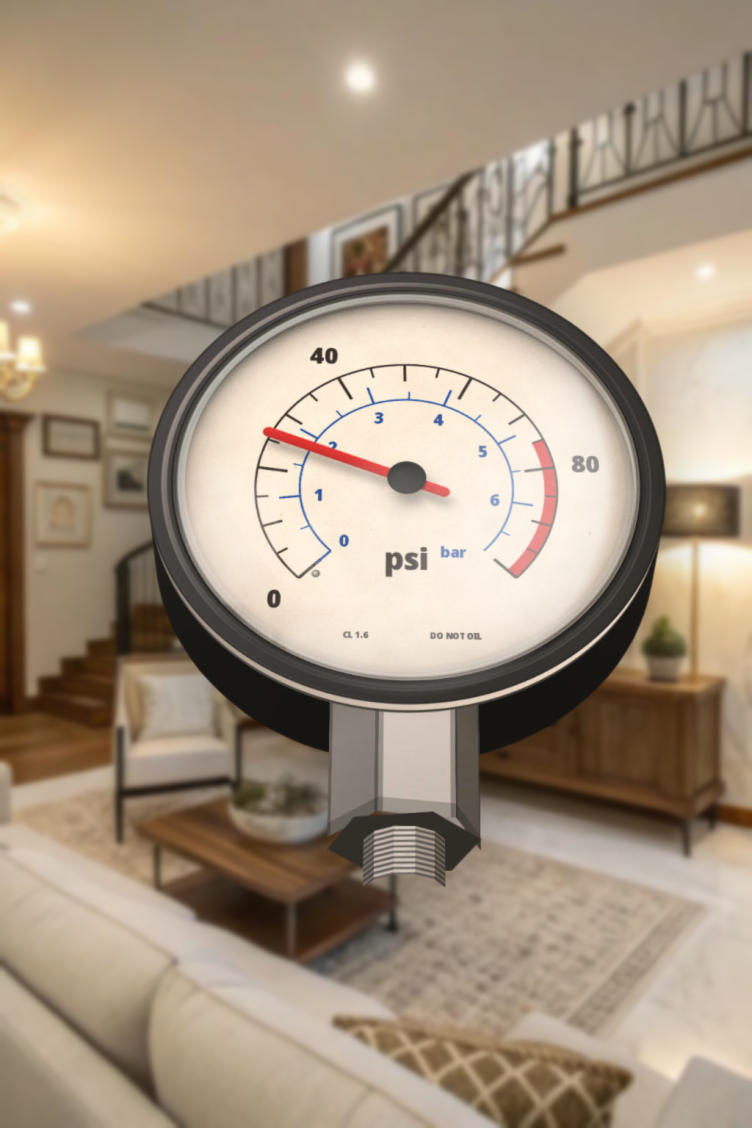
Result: 25 (psi)
